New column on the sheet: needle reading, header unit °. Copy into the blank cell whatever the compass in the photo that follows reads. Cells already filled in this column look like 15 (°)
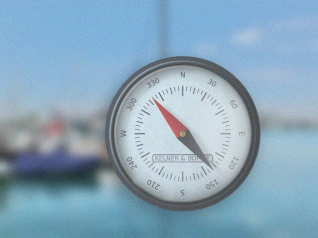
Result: 320 (°)
